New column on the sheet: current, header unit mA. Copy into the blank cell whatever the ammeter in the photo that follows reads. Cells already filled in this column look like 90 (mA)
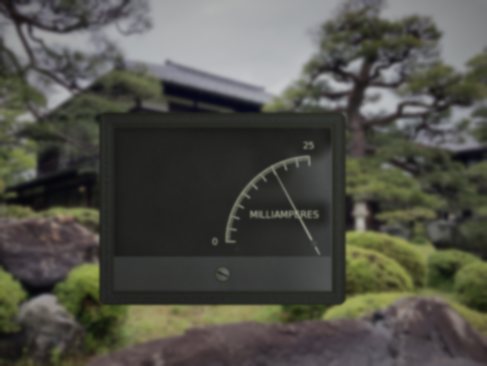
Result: 17.5 (mA)
